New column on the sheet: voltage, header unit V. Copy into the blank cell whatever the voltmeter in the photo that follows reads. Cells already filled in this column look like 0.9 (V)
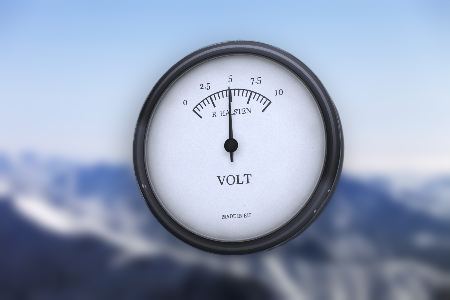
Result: 5 (V)
